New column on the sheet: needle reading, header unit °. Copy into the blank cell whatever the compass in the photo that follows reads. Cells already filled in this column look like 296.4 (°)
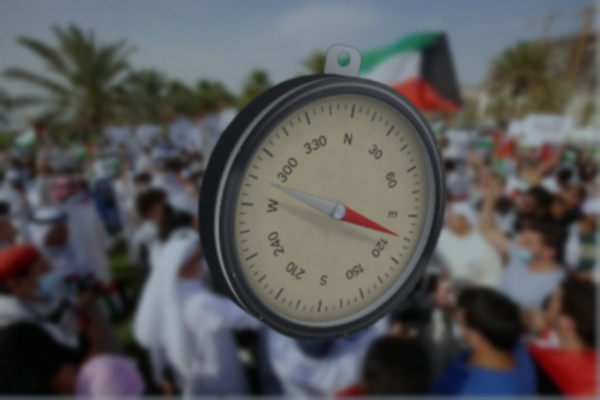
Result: 105 (°)
